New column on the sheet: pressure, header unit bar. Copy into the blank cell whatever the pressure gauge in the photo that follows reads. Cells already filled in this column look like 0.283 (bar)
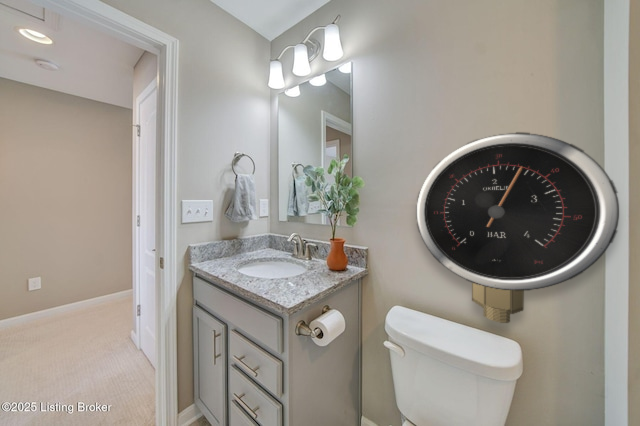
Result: 2.4 (bar)
